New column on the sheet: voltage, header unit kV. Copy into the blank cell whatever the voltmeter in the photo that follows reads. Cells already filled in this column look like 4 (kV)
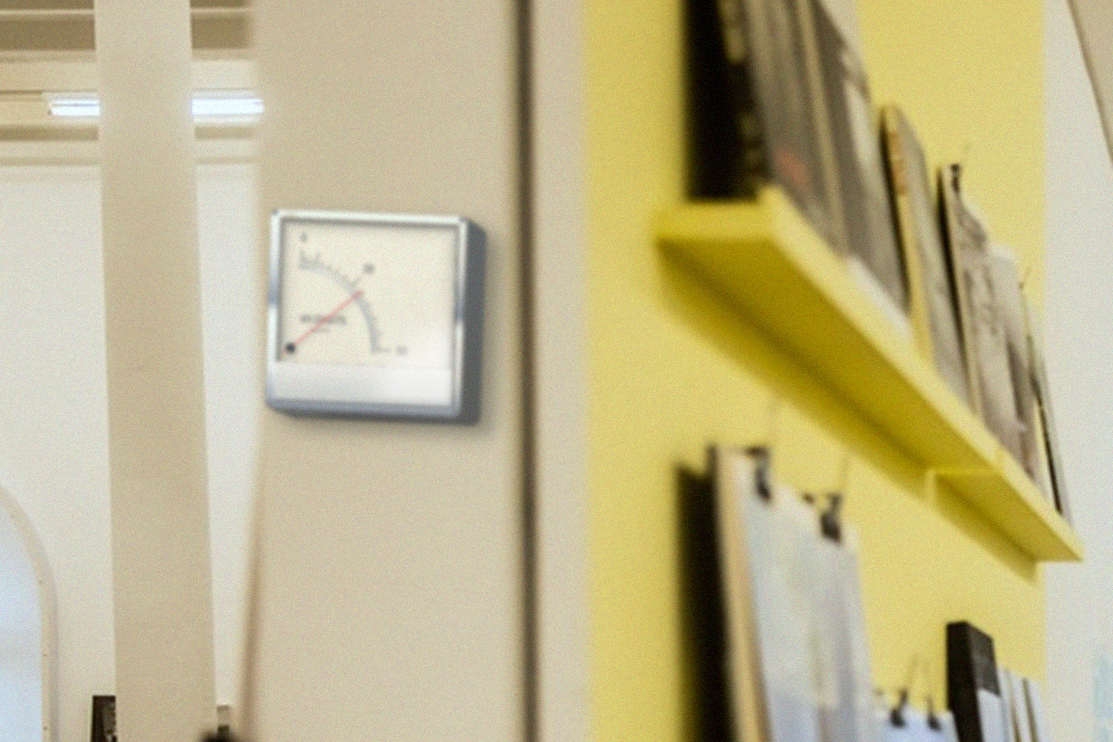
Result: 22 (kV)
